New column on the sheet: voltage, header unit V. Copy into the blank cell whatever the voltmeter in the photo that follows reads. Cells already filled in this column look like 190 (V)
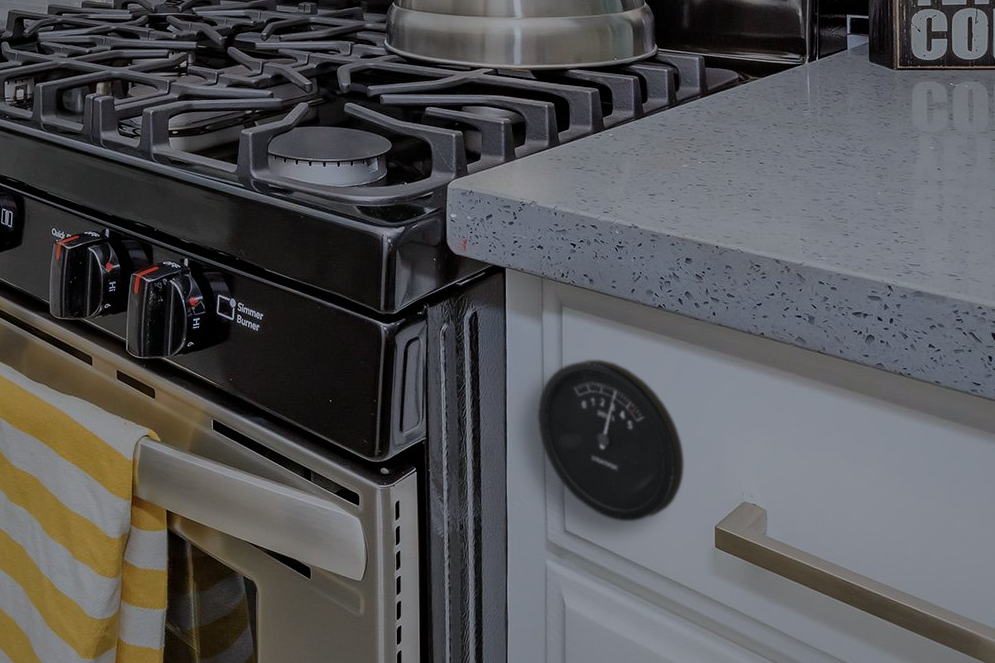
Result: 3 (V)
